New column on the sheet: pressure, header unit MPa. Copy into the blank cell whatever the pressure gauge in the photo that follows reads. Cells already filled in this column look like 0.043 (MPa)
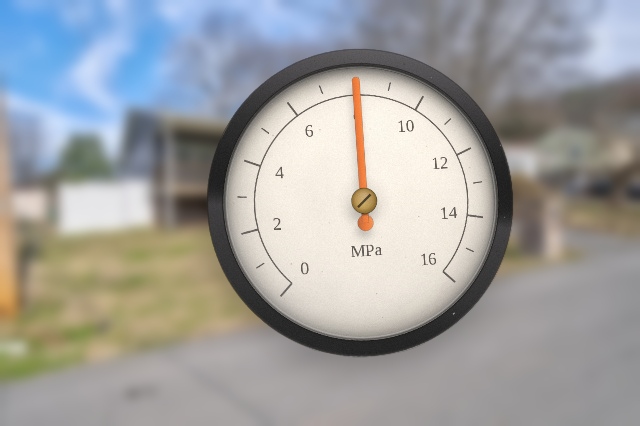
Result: 8 (MPa)
